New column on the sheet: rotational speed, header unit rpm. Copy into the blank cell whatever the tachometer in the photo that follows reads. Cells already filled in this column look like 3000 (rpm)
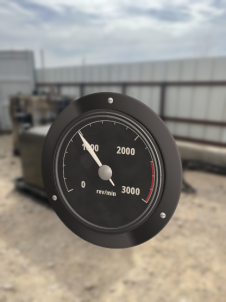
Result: 1000 (rpm)
